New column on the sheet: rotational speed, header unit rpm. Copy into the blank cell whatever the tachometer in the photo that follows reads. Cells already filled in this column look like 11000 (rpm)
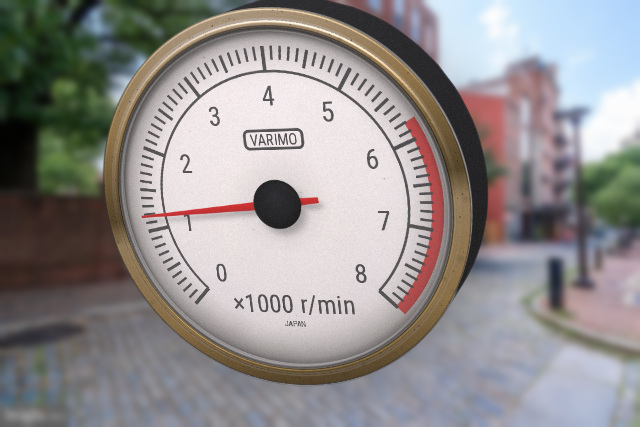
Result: 1200 (rpm)
